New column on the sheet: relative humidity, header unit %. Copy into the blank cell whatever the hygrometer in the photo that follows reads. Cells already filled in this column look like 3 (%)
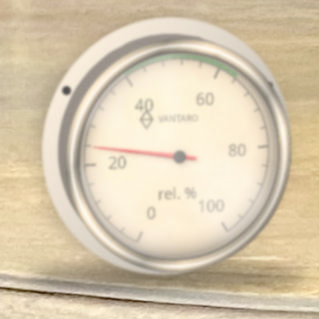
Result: 24 (%)
